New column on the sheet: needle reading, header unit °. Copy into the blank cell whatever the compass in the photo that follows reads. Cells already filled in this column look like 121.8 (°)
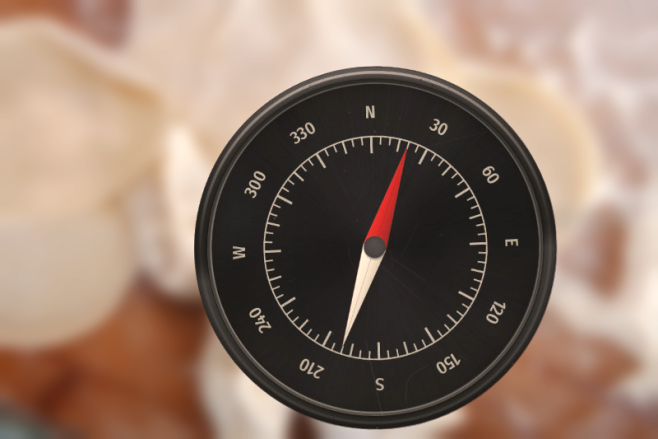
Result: 20 (°)
